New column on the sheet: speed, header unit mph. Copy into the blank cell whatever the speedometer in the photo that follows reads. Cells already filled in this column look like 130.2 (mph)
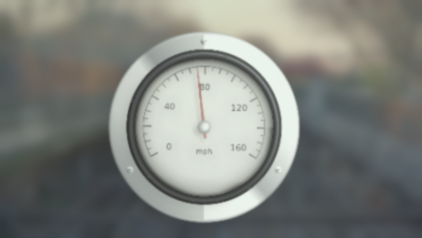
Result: 75 (mph)
